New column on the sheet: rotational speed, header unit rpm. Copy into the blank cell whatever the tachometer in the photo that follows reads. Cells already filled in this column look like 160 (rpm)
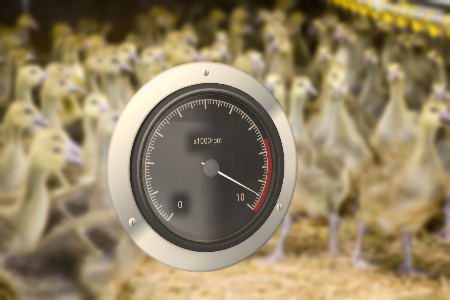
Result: 9500 (rpm)
